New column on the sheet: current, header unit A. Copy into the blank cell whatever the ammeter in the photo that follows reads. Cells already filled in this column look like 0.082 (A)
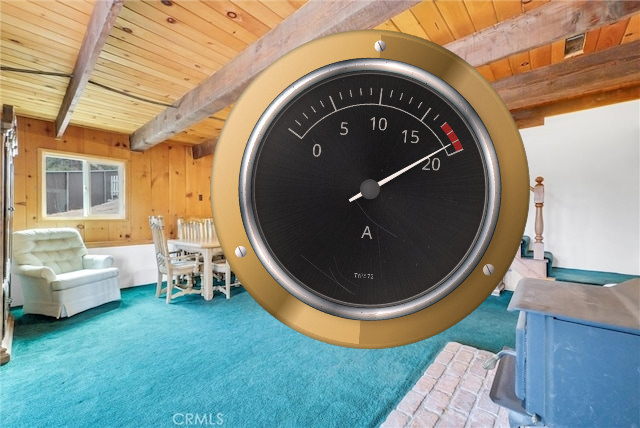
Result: 19 (A)
